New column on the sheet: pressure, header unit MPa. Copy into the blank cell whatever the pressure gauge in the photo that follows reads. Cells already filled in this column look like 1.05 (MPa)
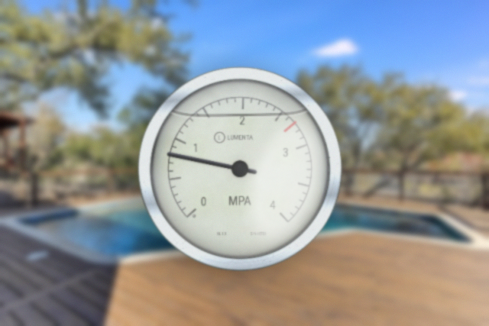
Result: 0.8 (MPa)
